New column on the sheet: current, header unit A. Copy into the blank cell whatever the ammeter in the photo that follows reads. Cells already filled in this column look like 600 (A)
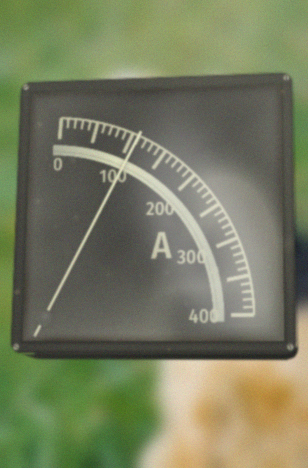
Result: 110 (A)
